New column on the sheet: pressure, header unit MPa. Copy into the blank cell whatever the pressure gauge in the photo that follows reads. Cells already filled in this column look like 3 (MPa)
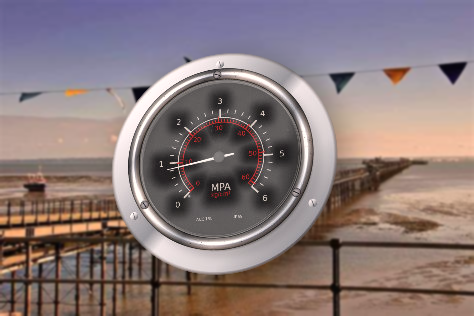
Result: 0.8 (MPa)
